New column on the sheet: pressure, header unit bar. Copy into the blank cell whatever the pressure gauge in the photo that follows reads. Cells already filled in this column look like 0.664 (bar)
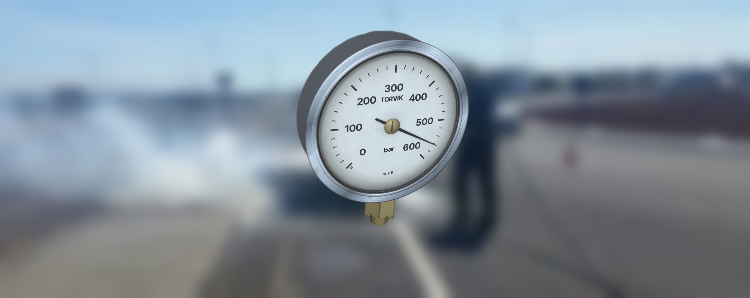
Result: 560 (bar)
